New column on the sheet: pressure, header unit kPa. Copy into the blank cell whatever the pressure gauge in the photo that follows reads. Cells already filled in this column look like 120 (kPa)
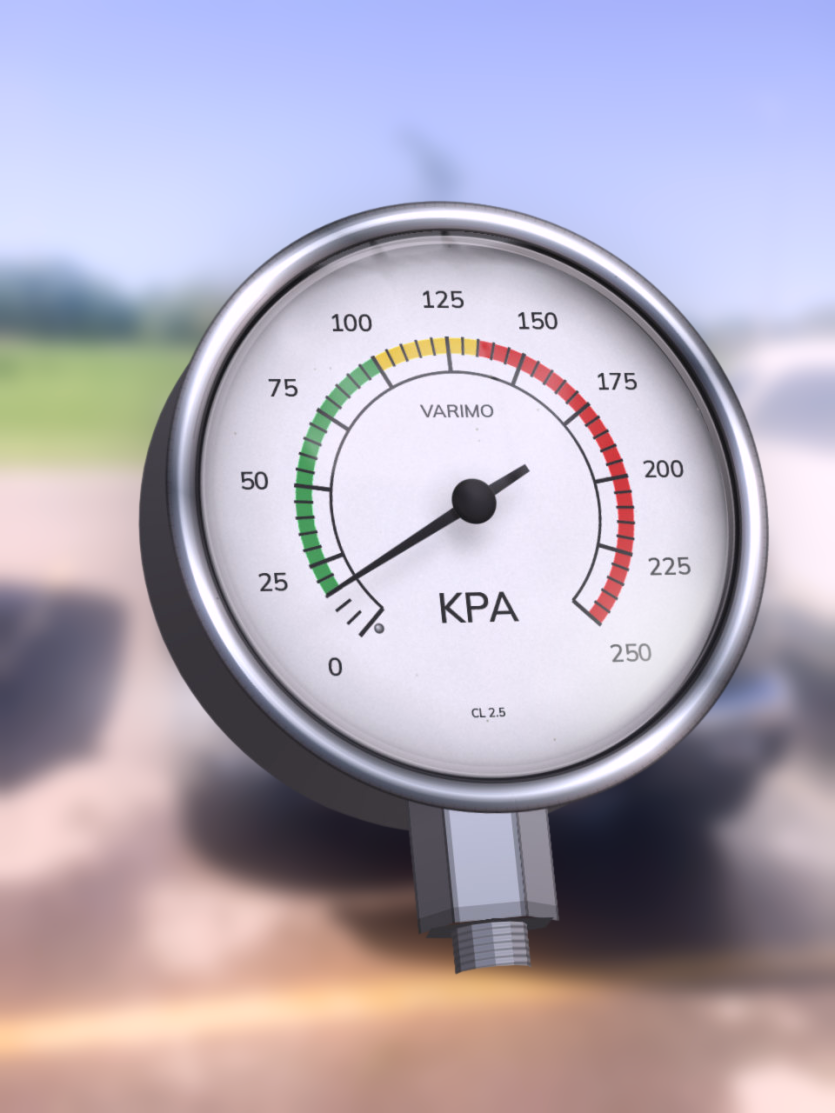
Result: 15 (kPa)
